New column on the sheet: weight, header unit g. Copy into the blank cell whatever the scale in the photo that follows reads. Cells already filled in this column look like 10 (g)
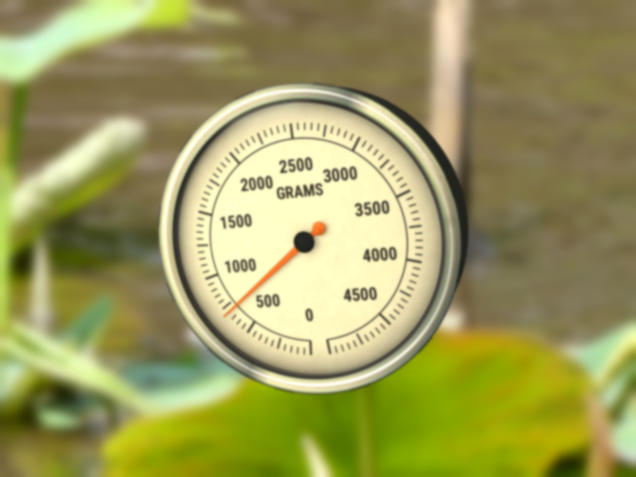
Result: 700 (g)
